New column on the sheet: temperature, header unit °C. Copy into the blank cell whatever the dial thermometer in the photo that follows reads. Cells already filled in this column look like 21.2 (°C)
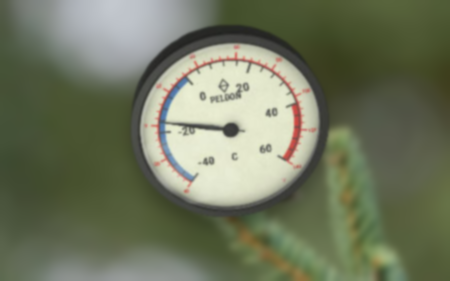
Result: -16 (°C)
